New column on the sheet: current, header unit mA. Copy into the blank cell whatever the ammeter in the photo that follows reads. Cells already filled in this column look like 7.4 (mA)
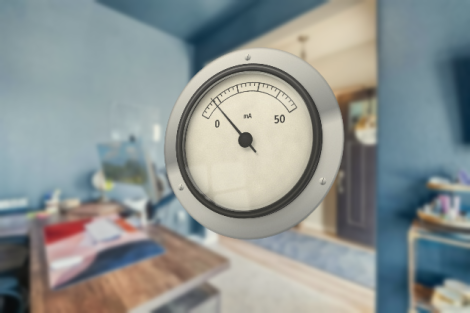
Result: 8 (mA)
